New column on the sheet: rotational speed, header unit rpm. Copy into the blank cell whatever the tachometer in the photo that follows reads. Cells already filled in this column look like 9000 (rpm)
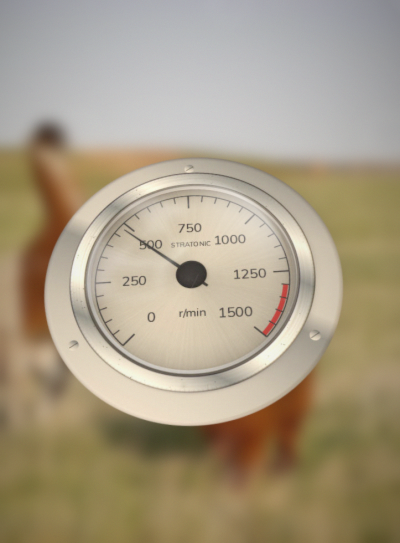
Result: 475 (rpm)
